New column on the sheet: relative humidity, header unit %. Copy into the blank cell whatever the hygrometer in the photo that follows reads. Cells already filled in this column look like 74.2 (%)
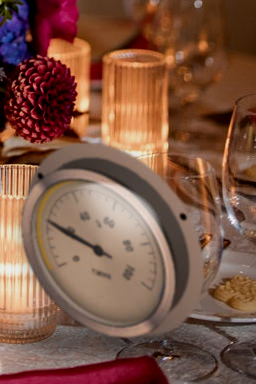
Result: 20 (%)
